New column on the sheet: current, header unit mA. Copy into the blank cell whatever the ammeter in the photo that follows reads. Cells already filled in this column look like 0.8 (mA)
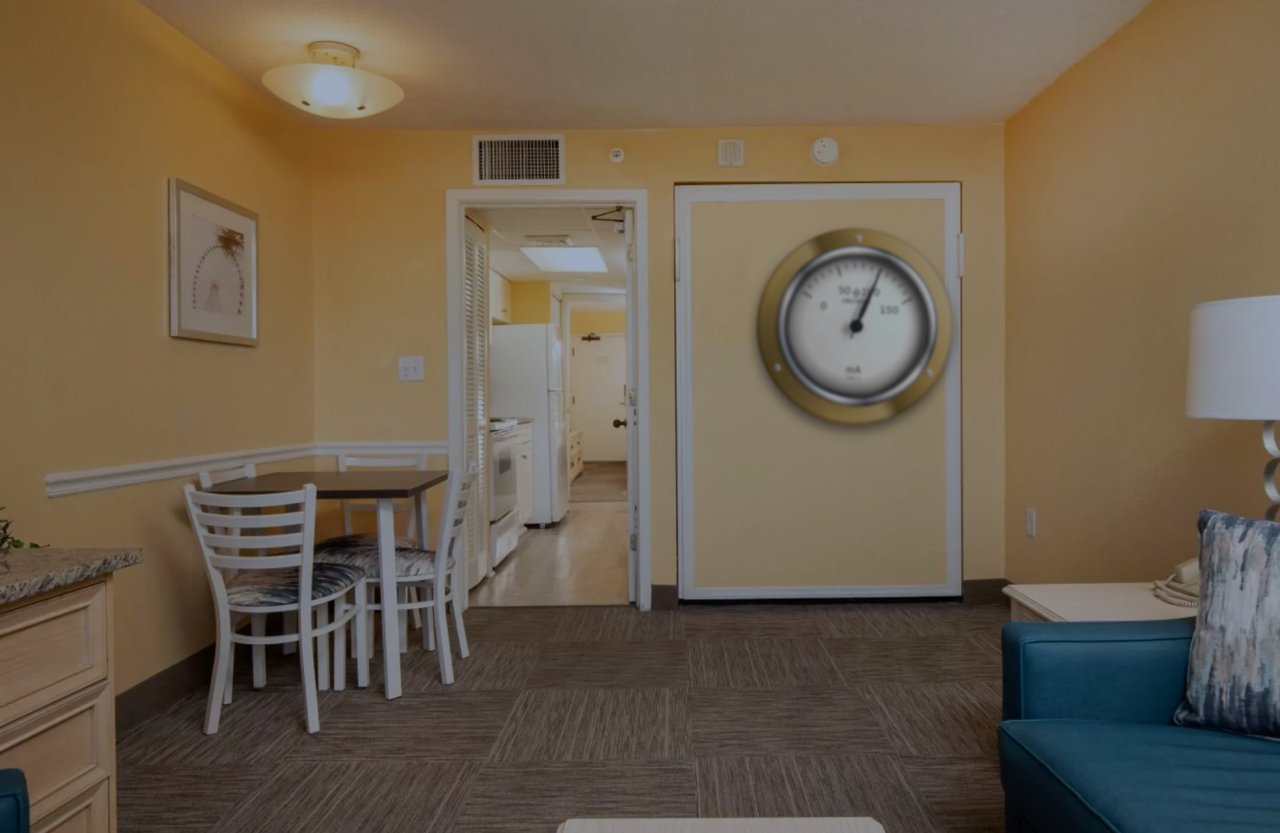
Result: 100 (mA)
